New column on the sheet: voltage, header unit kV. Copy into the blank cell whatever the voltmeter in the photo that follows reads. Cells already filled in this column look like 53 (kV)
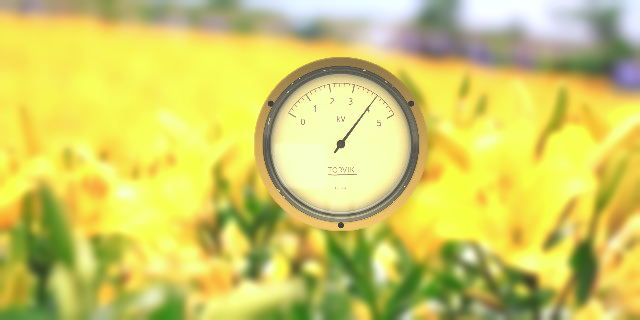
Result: 4 (kV)
